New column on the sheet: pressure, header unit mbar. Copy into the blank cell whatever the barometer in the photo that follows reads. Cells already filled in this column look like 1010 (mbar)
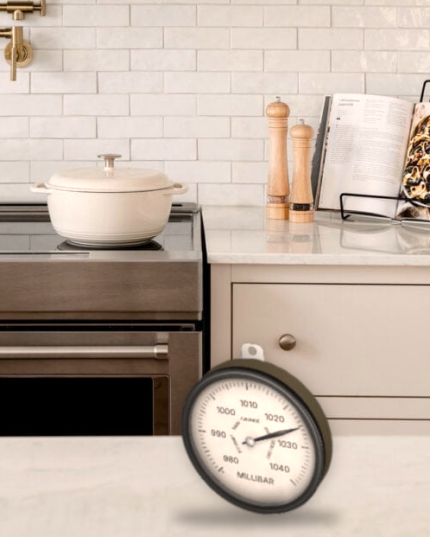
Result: 1025 (mbar)
